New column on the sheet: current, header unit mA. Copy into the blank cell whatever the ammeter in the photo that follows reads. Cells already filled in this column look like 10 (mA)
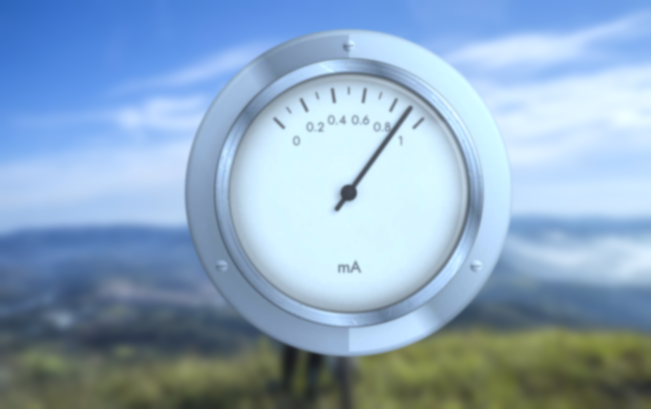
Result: 0.9 (mA)
